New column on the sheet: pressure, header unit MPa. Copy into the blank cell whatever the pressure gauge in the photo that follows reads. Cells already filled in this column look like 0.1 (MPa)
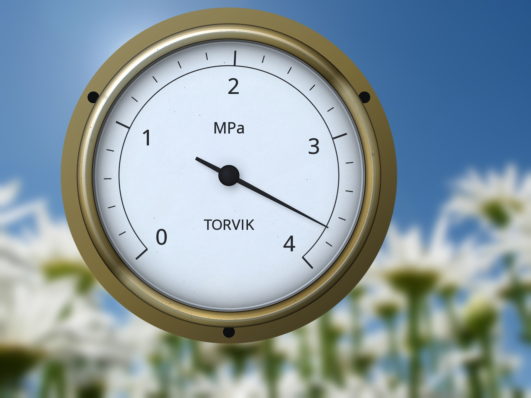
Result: 3.7 (MPa)
